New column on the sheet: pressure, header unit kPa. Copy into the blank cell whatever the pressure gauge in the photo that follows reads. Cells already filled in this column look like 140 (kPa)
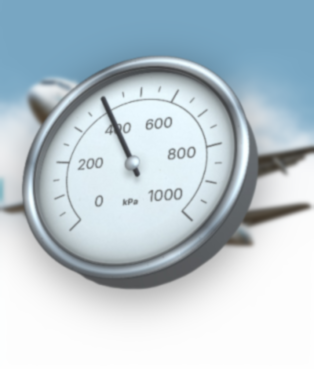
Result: 400 (kPa)
